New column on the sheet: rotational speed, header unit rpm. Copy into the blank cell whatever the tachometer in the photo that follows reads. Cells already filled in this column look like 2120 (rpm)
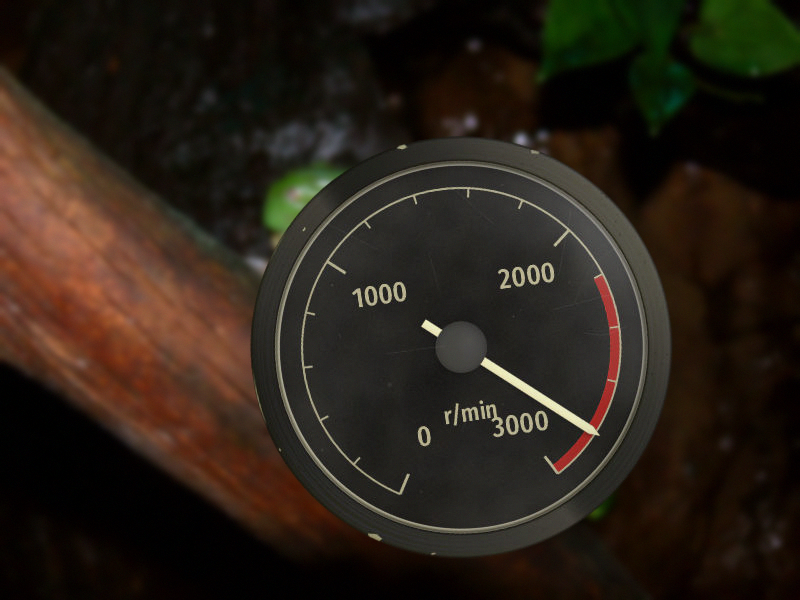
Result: 2800 (rpm)
